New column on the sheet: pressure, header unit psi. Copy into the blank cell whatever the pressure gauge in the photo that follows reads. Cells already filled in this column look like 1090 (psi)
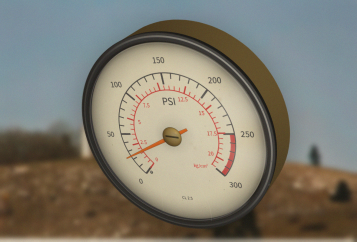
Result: 25 (psi)
